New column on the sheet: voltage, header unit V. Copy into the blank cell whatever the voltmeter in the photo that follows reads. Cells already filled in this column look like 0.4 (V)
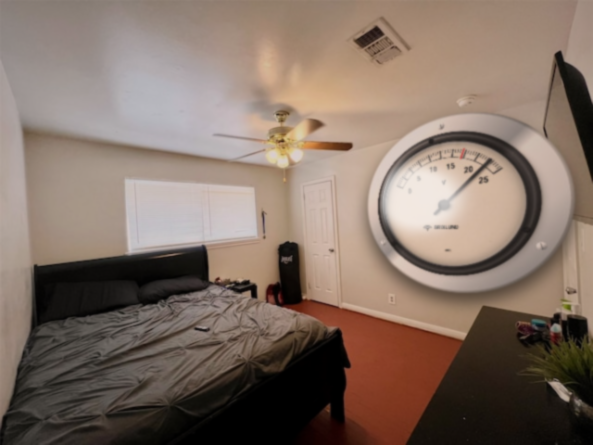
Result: 22.5 (V)
